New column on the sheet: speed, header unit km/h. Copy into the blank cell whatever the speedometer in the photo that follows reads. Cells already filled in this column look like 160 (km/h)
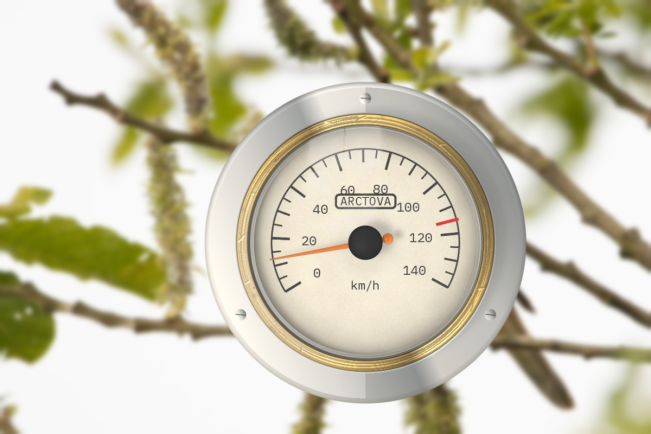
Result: 12.5 (km/h)
